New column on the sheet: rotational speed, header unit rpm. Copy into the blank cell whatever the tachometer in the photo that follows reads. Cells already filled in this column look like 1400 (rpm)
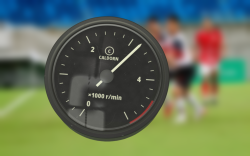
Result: 3200 (rpm)
